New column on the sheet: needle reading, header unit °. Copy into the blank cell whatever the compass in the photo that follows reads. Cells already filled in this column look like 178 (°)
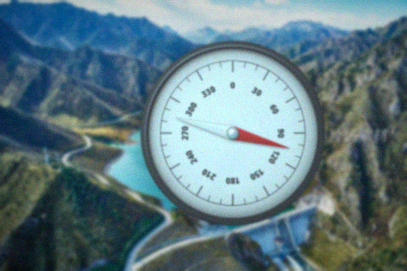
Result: 105 (°)
